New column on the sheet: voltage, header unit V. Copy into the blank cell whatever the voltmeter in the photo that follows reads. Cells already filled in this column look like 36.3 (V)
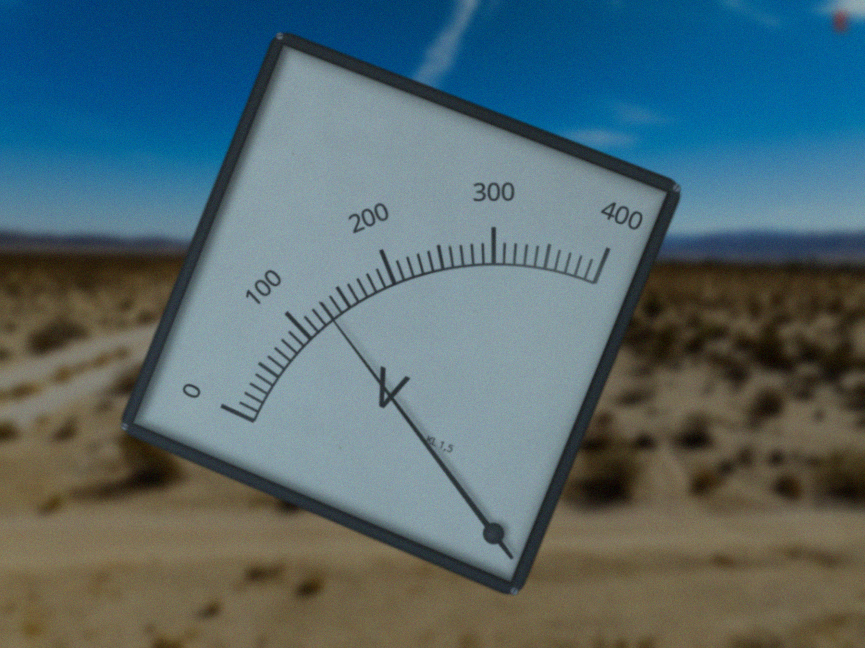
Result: 130 (V)
